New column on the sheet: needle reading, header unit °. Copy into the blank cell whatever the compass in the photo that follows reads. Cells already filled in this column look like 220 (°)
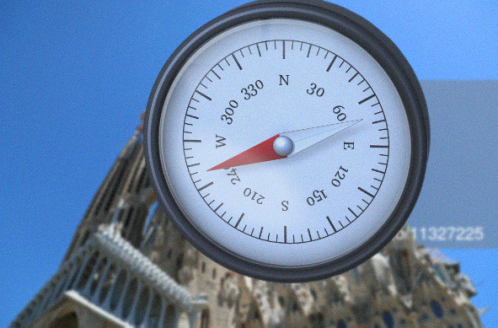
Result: 250 (°)
